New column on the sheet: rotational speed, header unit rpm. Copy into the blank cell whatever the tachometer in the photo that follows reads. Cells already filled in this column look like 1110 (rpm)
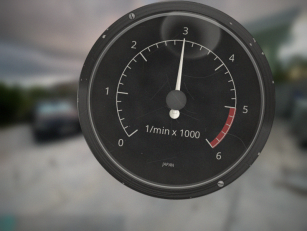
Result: 3000 (rpm)
